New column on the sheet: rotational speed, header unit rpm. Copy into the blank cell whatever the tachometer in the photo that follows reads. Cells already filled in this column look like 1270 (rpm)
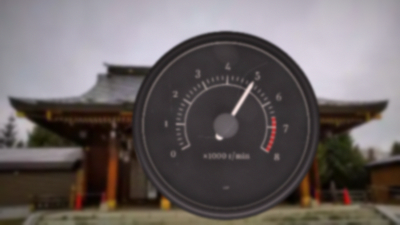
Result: 5000 (rpm)
